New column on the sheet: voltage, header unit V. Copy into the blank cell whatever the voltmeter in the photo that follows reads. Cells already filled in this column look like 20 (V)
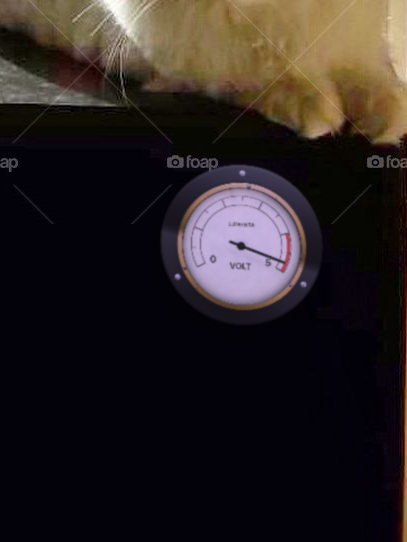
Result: 4.75 (V)
